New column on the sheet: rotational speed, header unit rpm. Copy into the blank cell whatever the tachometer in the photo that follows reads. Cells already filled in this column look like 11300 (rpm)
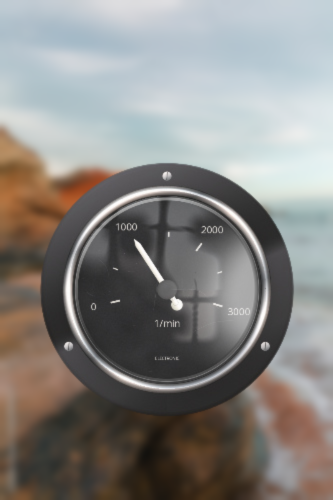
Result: 1000 (rpm)
